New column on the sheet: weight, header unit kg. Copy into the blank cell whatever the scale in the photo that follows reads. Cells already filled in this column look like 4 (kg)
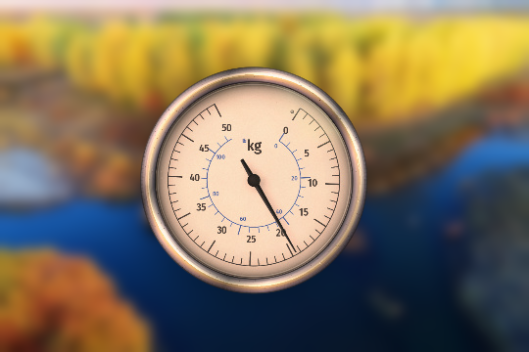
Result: 19.5 (kg)
